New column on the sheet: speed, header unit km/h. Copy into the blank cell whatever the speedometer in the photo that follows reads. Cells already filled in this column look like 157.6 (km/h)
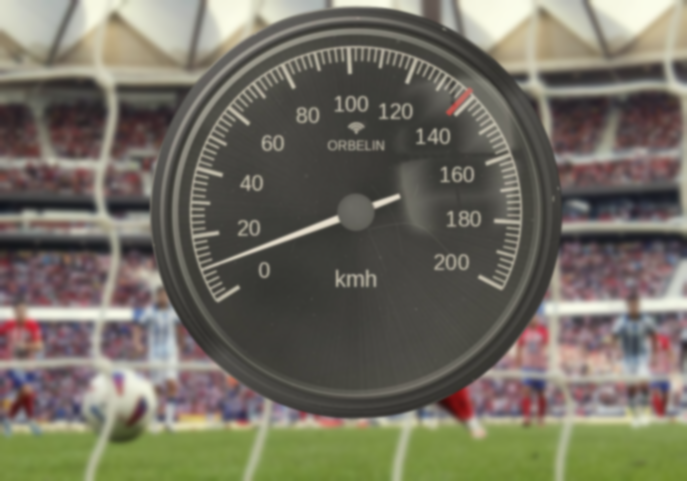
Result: 10 (km/h)
